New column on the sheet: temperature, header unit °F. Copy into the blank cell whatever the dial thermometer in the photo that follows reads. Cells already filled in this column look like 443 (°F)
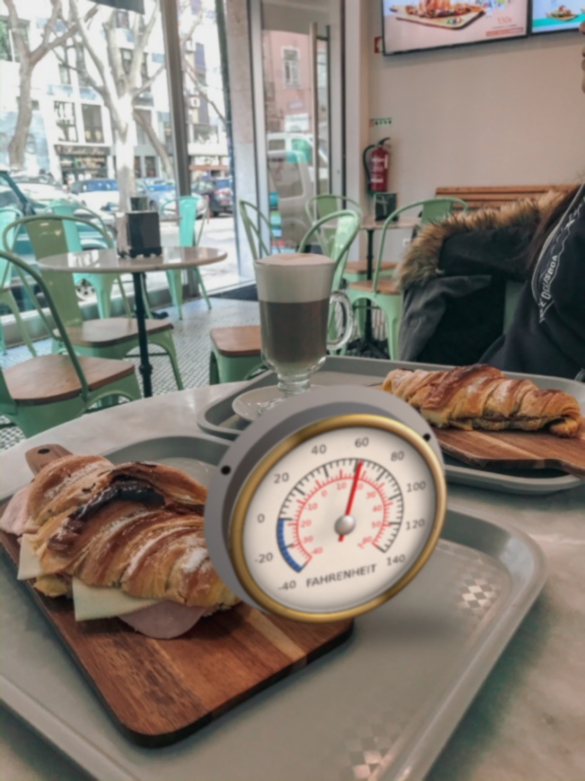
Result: 60 (°F)
